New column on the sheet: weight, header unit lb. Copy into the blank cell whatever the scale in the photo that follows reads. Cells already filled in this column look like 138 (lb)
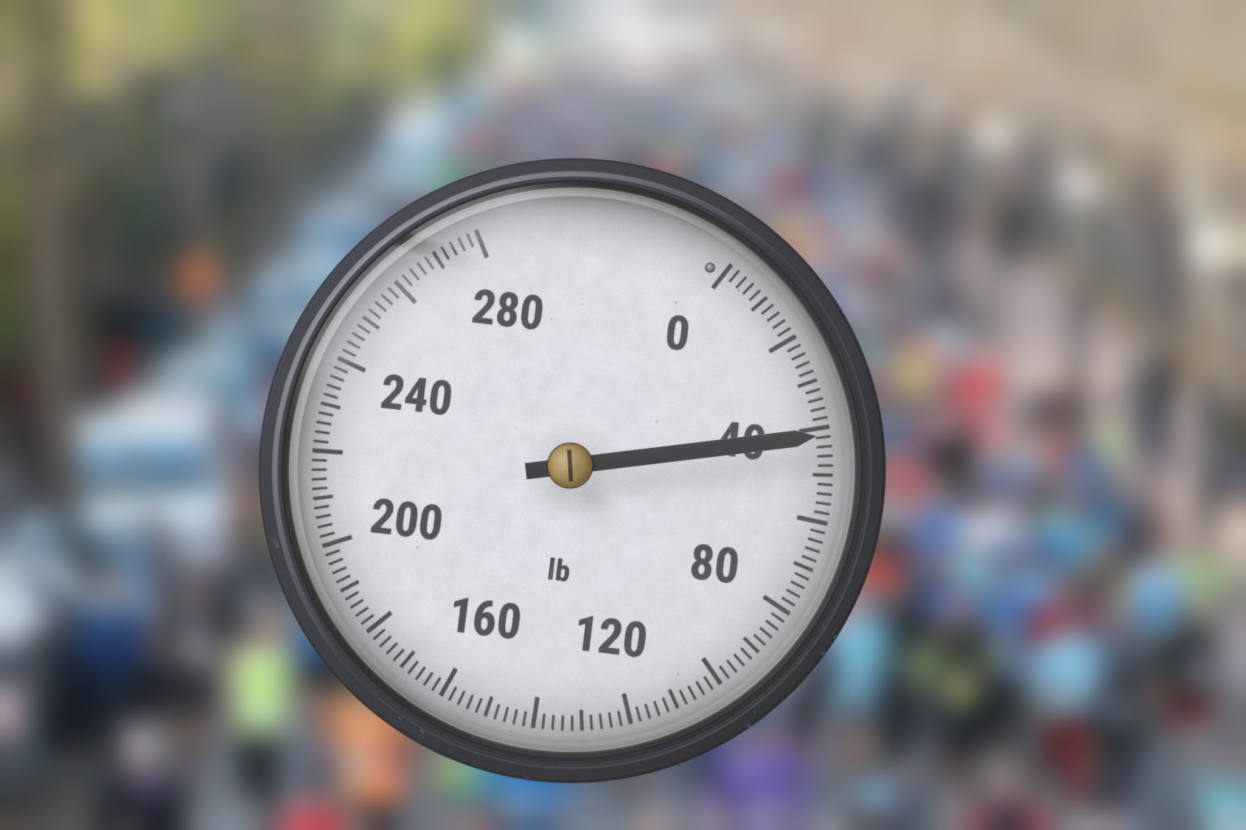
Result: 42 (lb)
